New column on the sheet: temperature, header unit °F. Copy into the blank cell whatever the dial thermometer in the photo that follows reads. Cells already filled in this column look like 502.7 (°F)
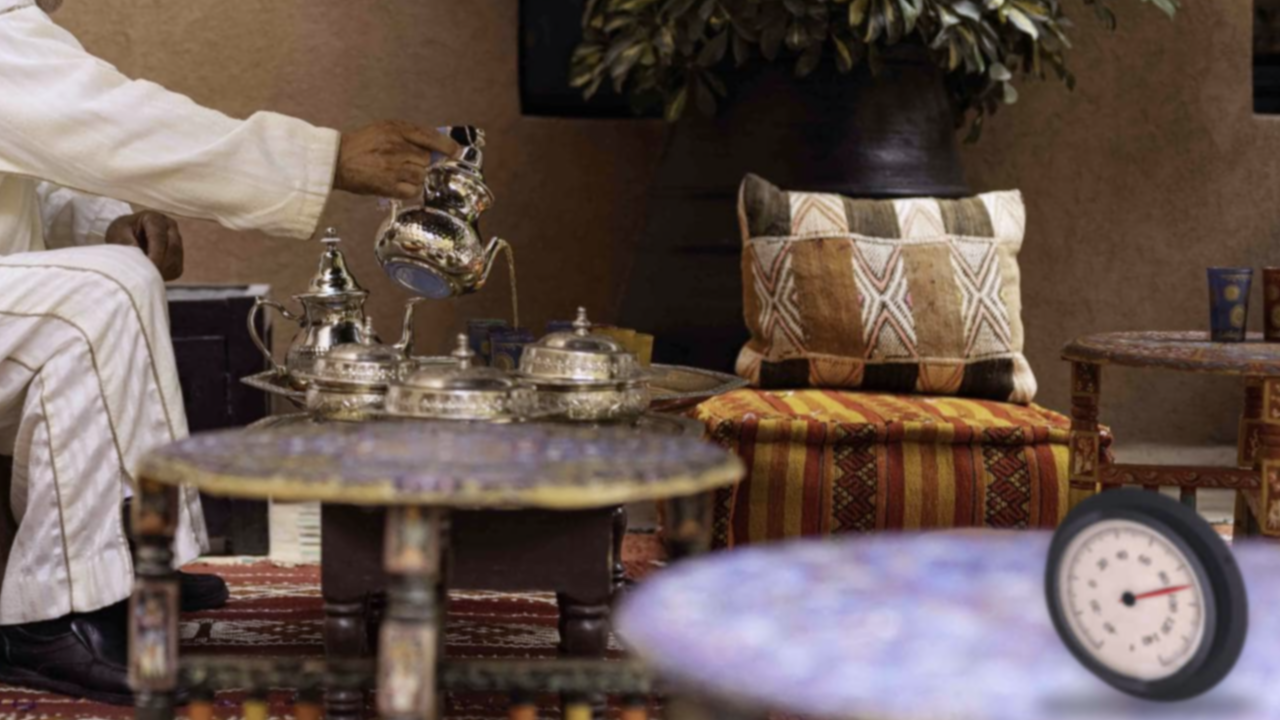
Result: 90 (°F)
